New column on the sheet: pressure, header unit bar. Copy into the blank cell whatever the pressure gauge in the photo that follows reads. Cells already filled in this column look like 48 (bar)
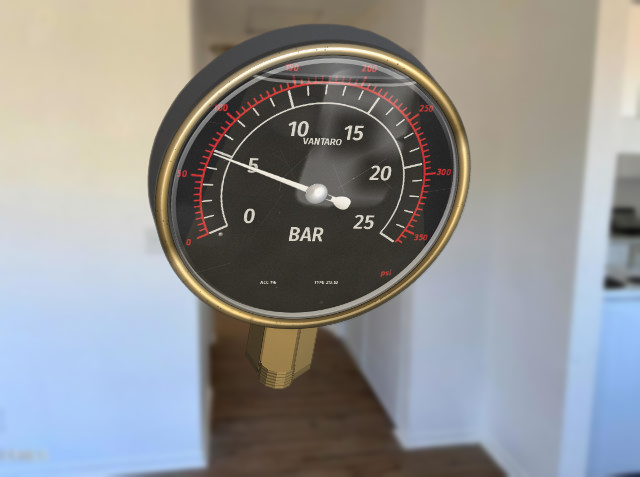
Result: 5 (bar)
